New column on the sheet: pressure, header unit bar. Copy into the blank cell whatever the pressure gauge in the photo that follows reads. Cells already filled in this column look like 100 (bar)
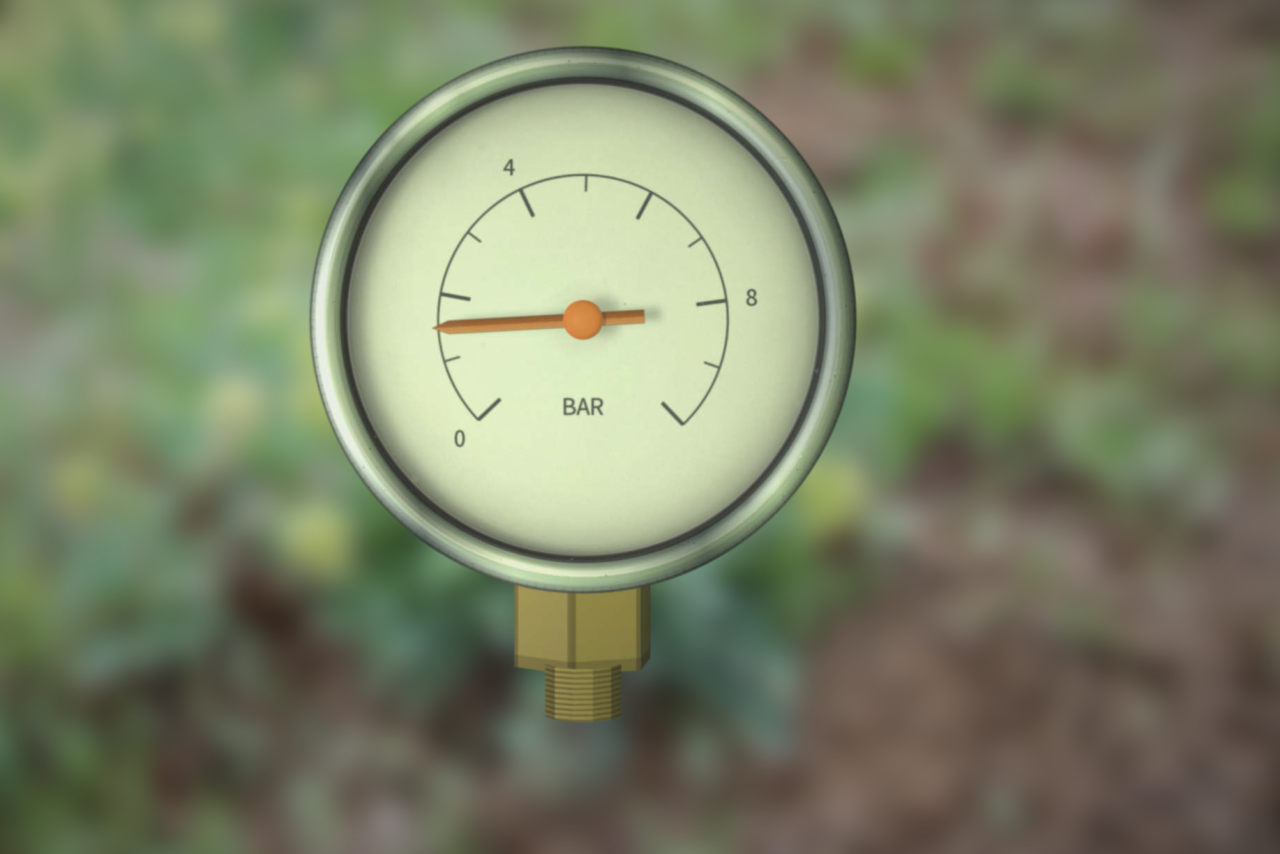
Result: 1.5 (bar)
